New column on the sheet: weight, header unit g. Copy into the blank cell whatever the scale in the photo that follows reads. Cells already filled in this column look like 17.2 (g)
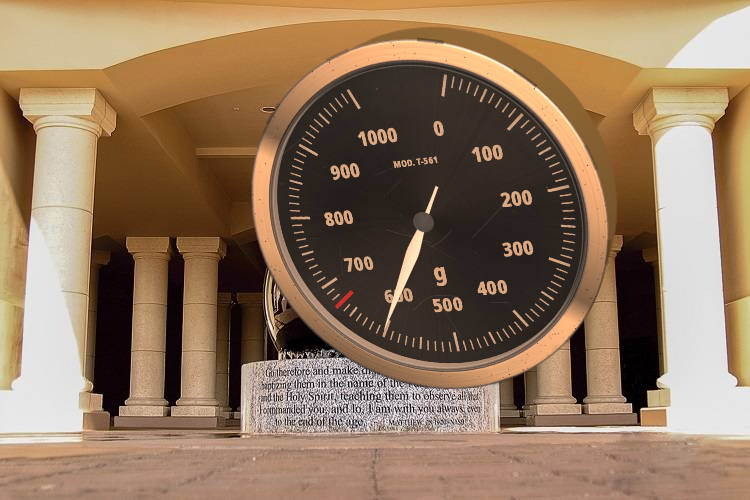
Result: 600 (g)
